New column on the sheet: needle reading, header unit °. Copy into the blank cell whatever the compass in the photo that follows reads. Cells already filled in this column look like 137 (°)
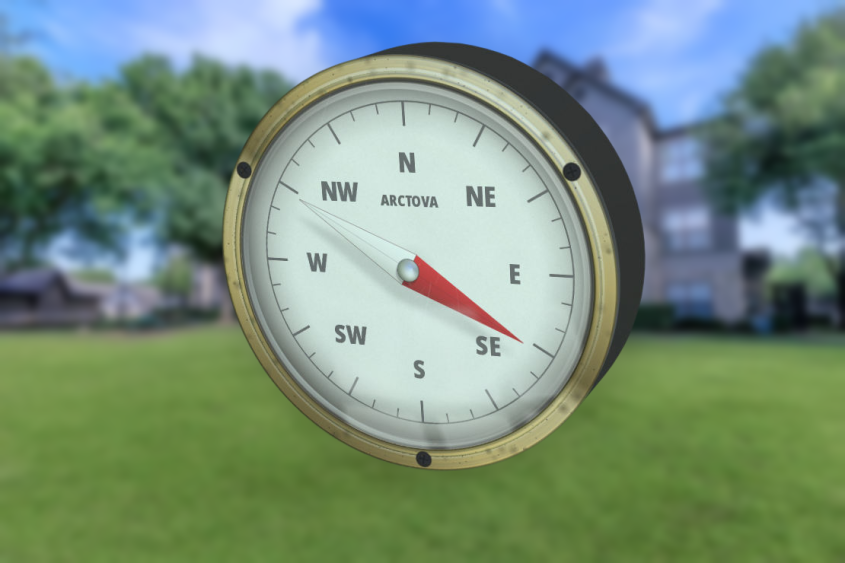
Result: 120 (°)
